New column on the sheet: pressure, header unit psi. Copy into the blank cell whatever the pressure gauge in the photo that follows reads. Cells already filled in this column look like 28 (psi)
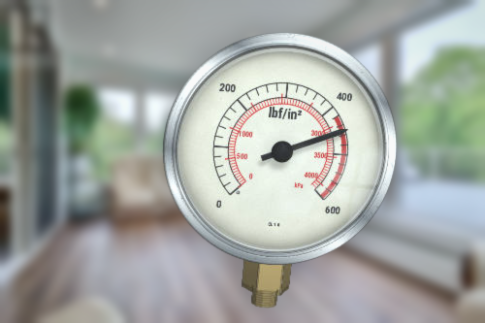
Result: 450 (psi)
